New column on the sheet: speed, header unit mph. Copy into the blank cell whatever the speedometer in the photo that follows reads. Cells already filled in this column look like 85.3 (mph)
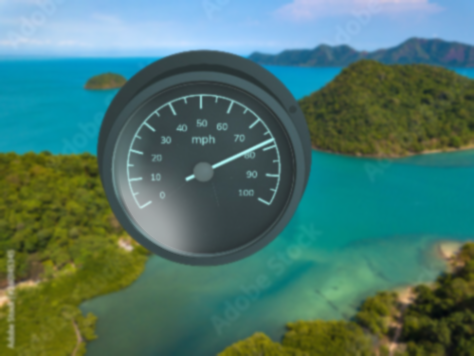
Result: 77.5 (mph)
